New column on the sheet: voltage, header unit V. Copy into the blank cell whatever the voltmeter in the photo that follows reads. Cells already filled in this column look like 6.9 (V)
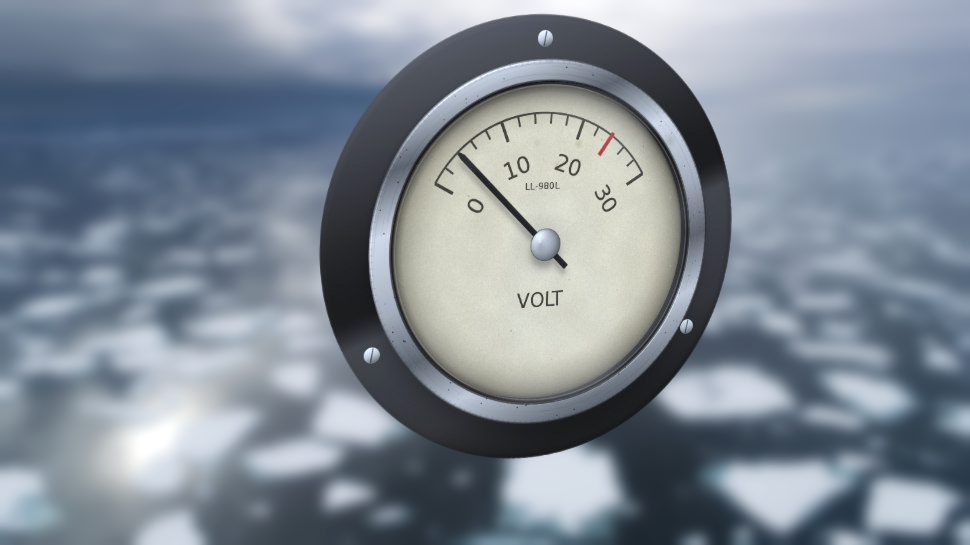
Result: 4 (V)
